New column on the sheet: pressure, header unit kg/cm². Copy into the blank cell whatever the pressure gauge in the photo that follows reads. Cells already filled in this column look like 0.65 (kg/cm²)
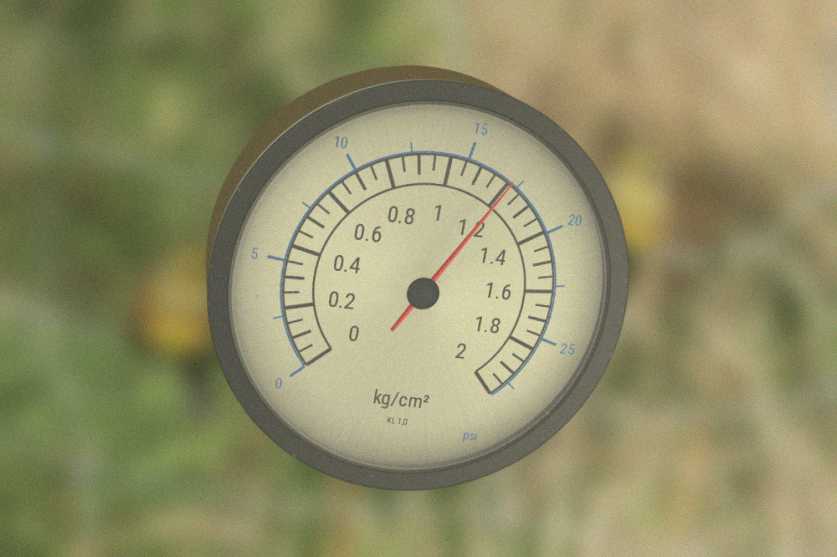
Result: 1.2 (kg/cm²)
